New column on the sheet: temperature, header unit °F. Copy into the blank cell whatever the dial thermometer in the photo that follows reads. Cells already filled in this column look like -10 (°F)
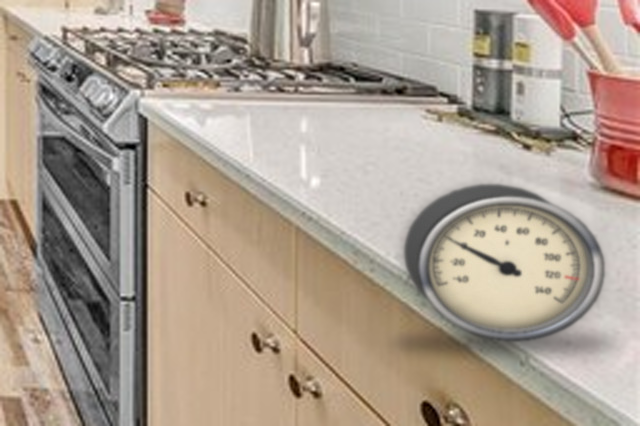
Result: 0 (°F)
